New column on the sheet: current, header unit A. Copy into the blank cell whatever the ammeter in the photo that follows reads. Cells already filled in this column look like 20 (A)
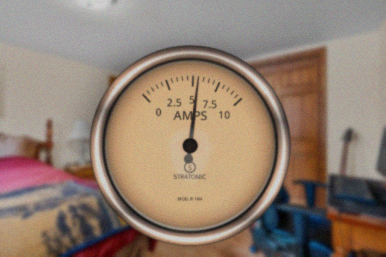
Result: 5.5 (A)
